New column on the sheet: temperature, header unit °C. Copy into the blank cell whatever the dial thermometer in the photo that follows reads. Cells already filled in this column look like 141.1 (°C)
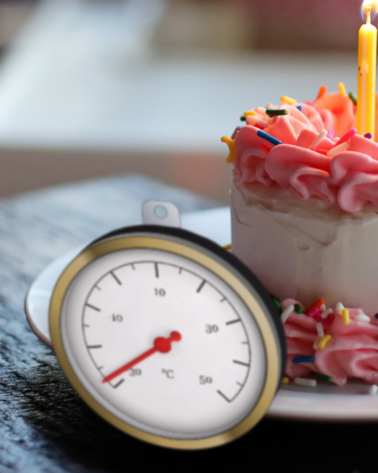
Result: -27.5 (°C)
